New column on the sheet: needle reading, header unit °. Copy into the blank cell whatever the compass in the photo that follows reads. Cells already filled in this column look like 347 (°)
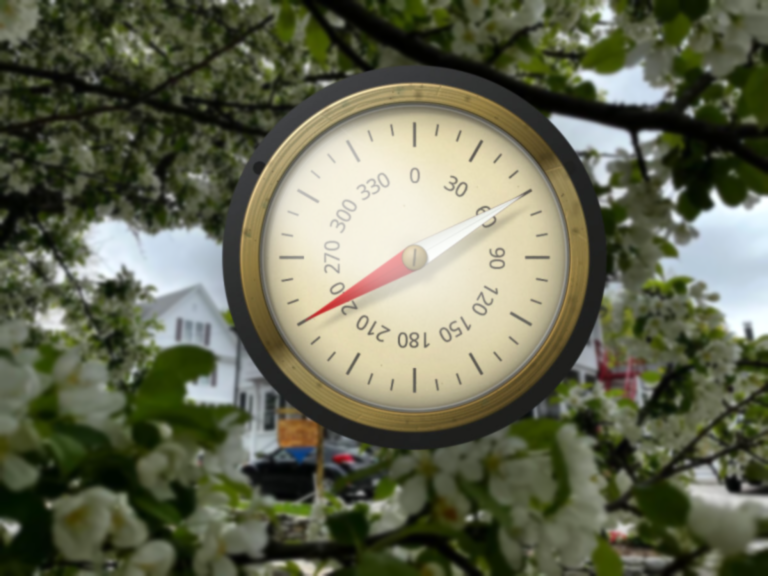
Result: 240 (°)
